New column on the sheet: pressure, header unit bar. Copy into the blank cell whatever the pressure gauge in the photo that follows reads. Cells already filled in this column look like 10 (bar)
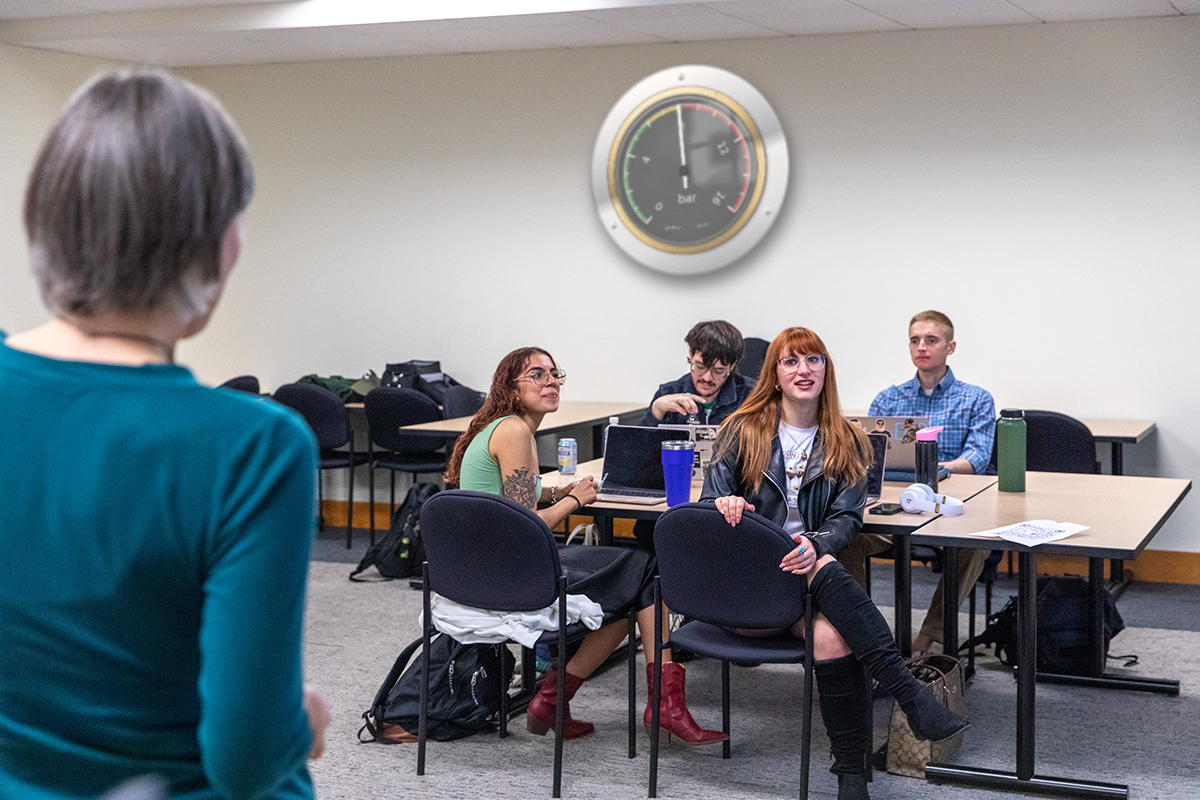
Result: 8 (bar)
